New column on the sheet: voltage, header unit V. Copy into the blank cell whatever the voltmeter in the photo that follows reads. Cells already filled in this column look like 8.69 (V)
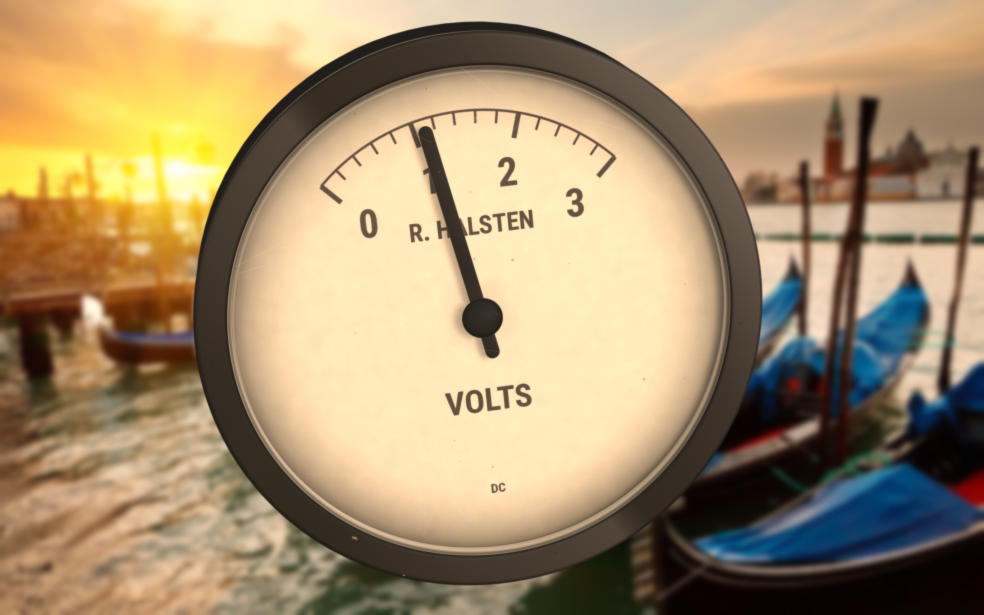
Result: 1.1 (V)
